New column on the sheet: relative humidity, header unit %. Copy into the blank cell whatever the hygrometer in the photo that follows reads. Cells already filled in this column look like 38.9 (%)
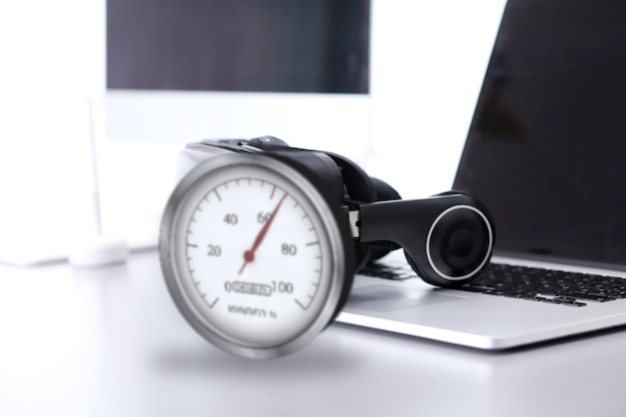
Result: 64 (%)
